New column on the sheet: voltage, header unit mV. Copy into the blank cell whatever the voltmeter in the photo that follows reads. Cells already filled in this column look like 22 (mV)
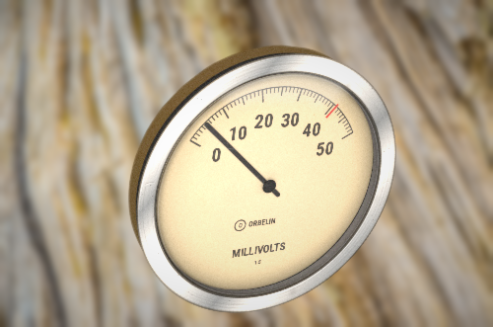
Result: 5 (mV)
